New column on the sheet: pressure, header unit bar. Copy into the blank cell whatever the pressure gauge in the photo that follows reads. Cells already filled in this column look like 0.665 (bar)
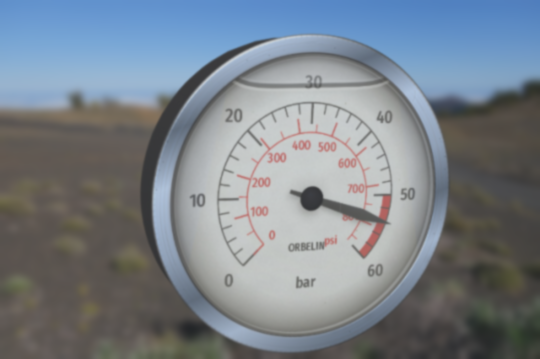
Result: 54 (bar)
